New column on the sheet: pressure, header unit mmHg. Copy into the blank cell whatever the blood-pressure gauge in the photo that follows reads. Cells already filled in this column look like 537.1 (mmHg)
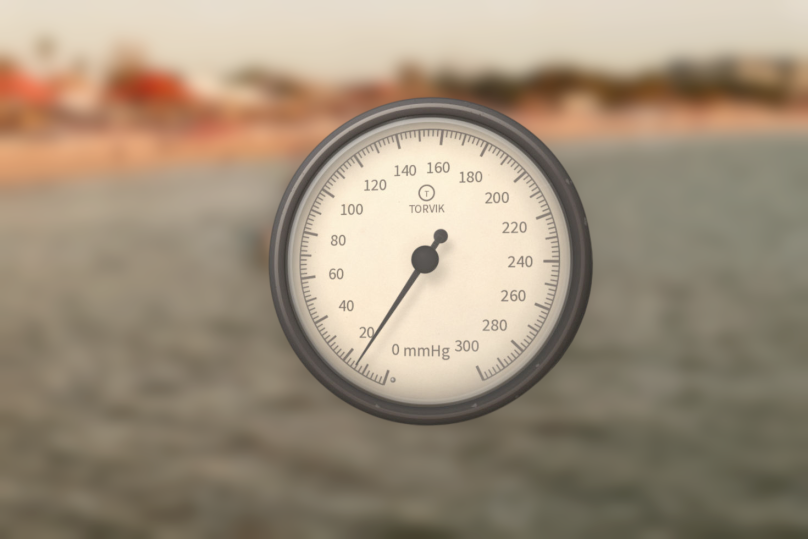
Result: 14 (mmHg)
